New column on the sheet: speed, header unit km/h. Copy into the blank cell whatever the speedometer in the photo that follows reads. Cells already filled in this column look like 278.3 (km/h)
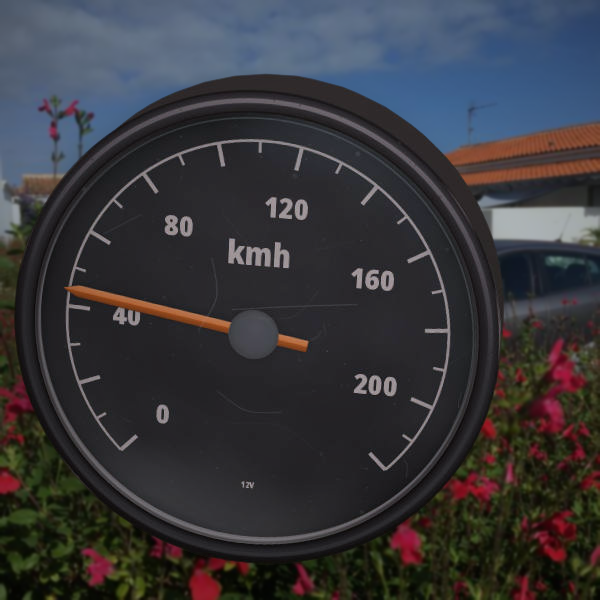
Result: 45 (km/h)
